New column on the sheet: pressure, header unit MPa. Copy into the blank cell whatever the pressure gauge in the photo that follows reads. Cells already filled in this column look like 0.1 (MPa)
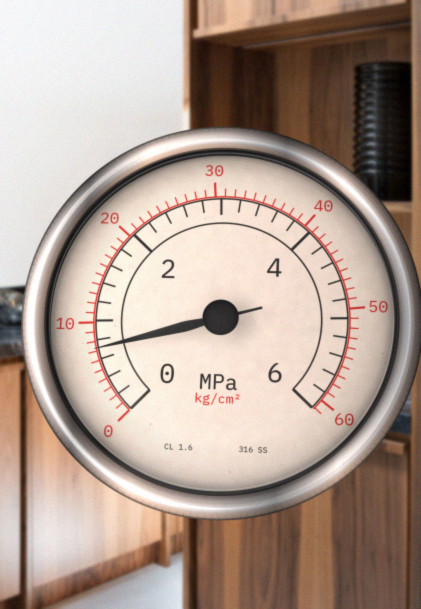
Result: 0.7 (MPa)
